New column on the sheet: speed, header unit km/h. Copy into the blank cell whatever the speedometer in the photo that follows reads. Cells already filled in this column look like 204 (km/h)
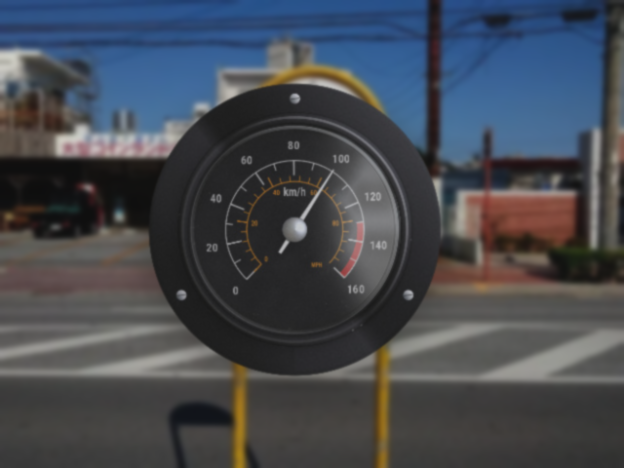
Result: 100 (km/h)
